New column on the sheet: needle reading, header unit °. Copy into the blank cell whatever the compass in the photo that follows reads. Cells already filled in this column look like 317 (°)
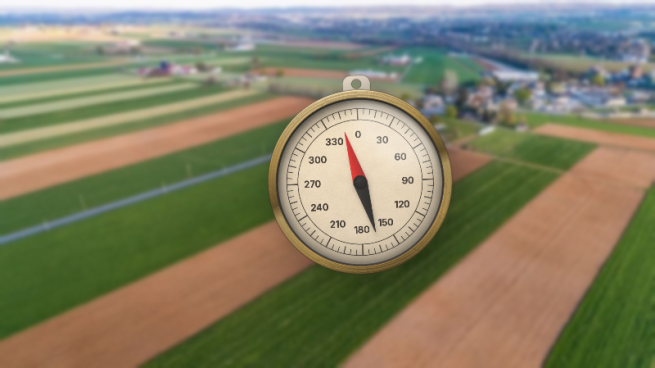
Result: 345 (°)
